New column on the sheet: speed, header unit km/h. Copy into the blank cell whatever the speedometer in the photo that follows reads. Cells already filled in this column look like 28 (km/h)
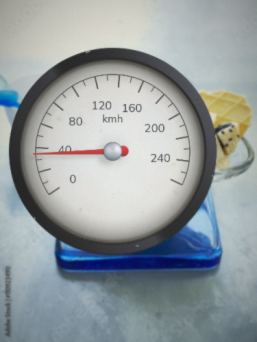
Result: 35 (km/h)
